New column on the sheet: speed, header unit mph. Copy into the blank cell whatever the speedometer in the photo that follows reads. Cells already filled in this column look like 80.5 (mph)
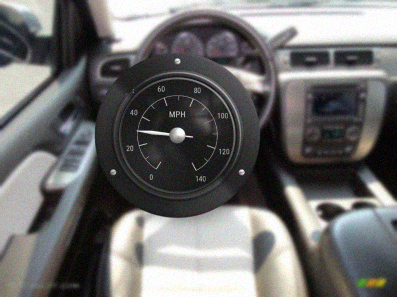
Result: 30 (mph)
